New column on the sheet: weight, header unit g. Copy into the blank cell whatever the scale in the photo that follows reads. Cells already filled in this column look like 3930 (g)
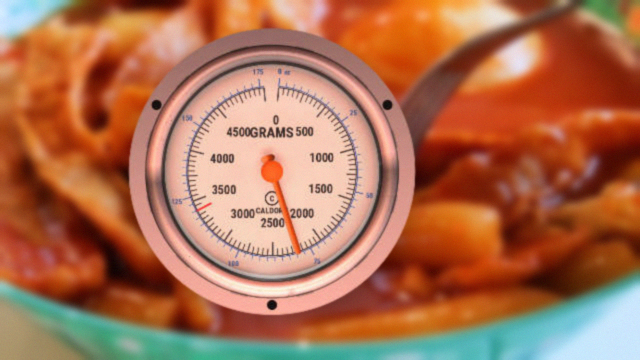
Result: 2250 (g)
